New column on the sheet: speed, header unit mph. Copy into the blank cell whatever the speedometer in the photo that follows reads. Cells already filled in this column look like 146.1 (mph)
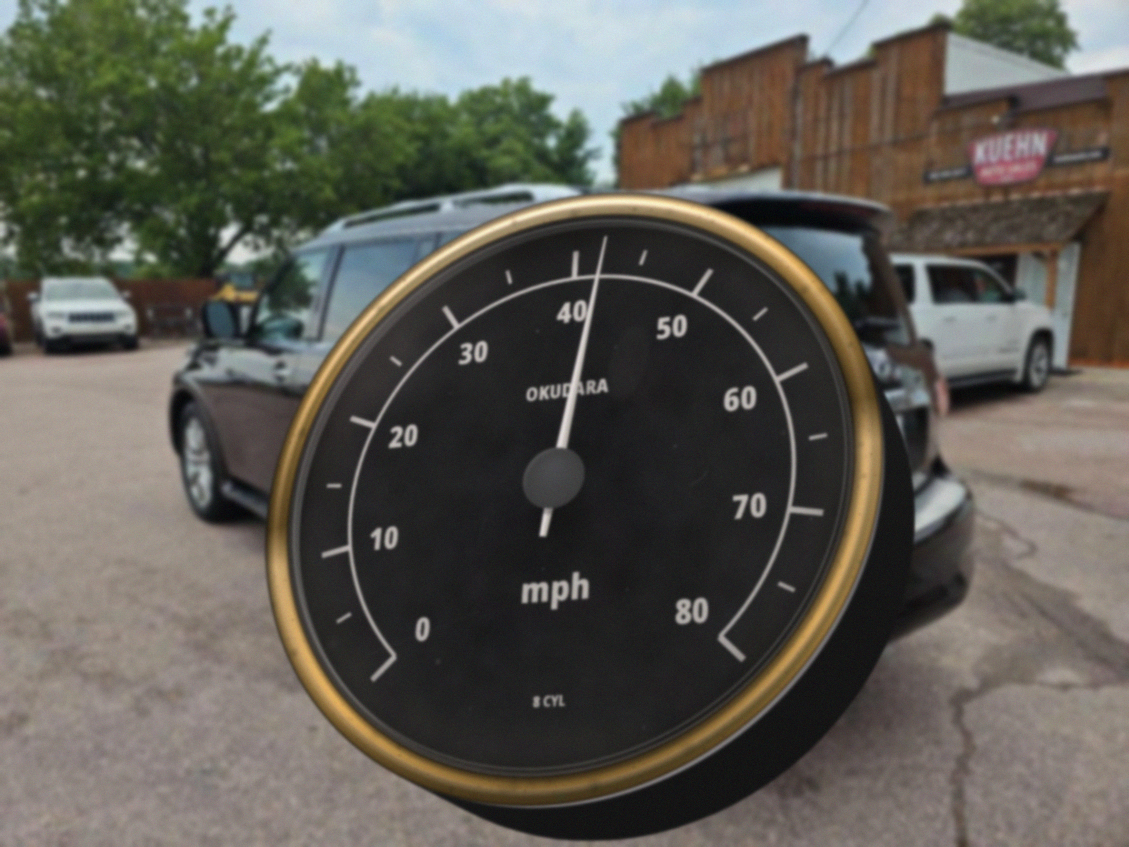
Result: 42.5 (mph)
